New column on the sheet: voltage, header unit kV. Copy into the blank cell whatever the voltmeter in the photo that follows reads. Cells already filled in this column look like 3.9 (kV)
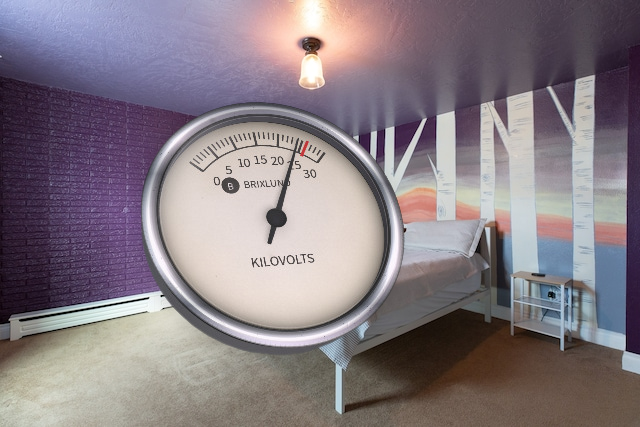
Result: 24 (kV)
